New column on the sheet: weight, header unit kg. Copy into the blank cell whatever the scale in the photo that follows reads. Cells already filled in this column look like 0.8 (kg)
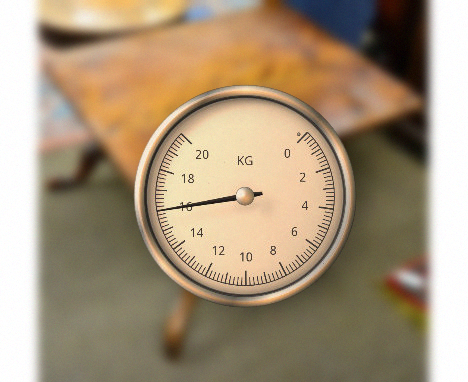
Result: 16 (kg)
